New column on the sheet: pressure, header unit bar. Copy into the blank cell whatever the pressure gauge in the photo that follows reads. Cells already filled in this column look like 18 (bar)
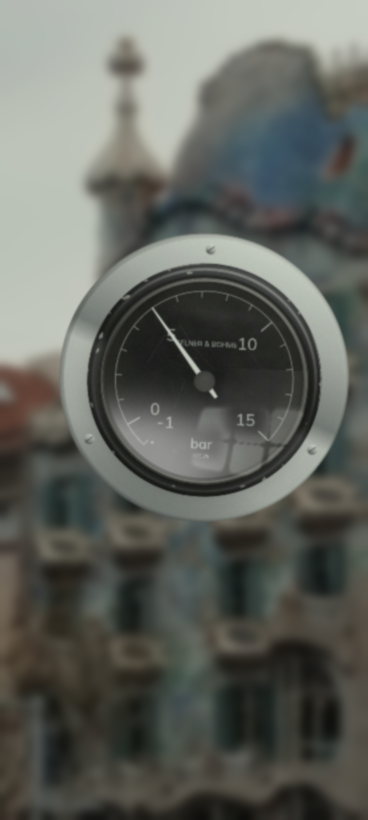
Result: 5 (bar)
